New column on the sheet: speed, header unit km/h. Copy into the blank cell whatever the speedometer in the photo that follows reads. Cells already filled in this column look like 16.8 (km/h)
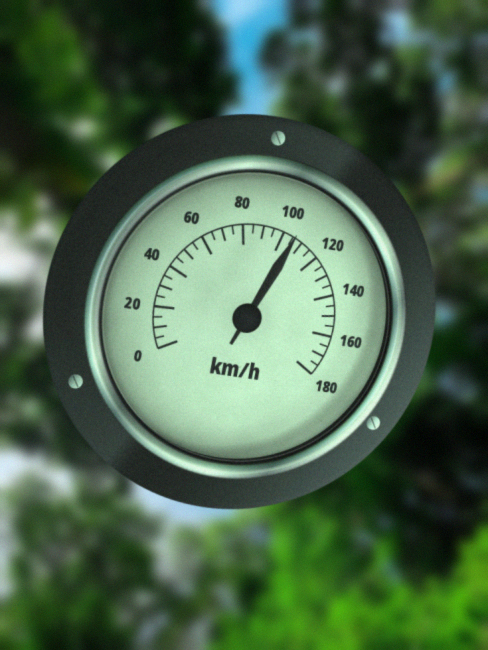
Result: 105 (km/h)
